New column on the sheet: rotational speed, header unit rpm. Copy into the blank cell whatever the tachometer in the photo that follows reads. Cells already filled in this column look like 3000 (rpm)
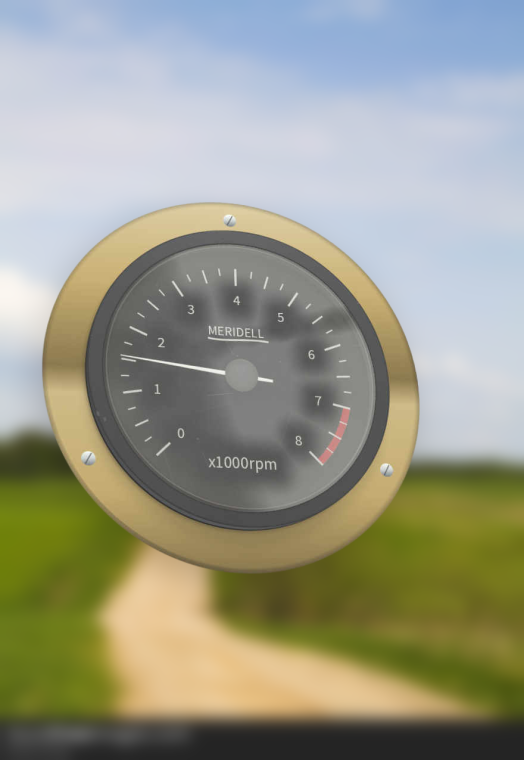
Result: 1500 (rpm)
